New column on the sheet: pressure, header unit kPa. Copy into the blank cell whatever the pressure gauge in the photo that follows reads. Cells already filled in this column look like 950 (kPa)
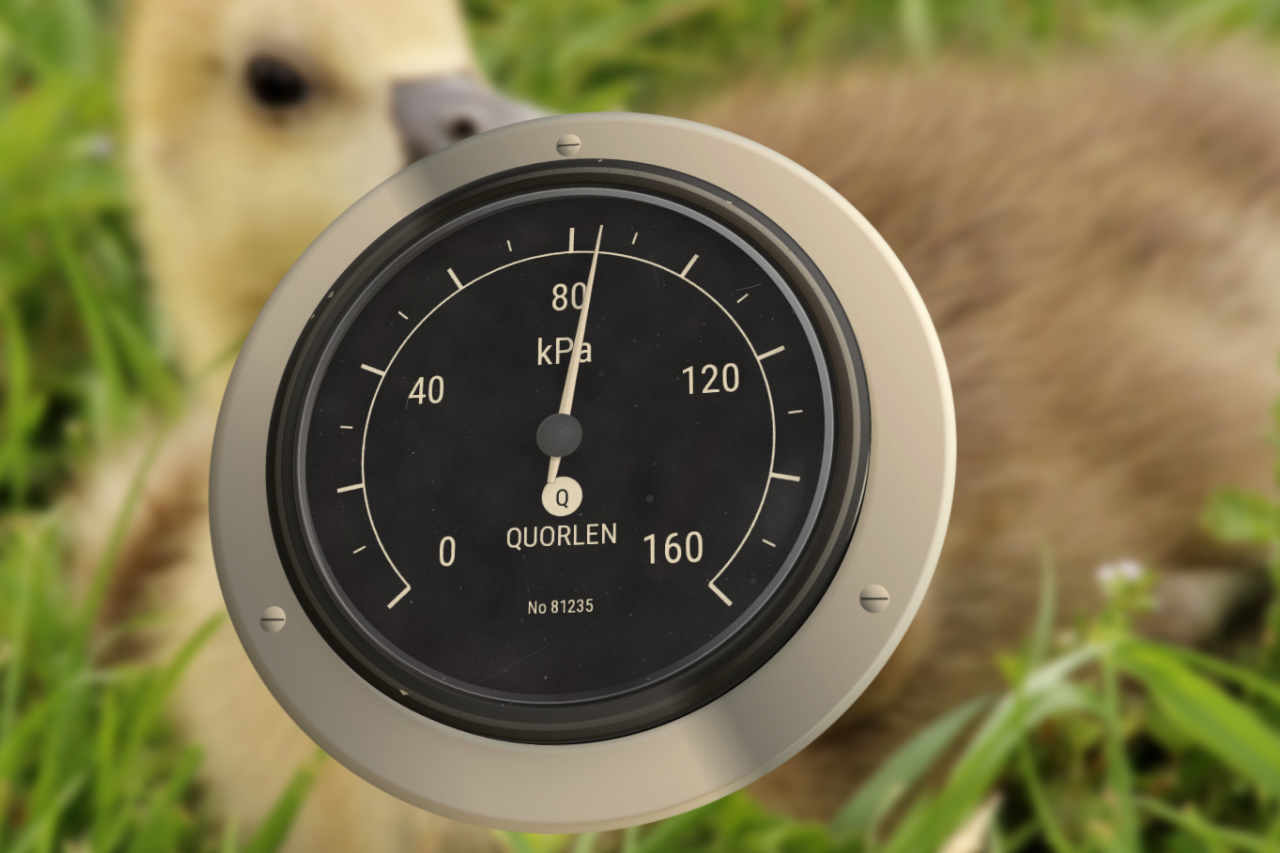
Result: 85 (kPa)
